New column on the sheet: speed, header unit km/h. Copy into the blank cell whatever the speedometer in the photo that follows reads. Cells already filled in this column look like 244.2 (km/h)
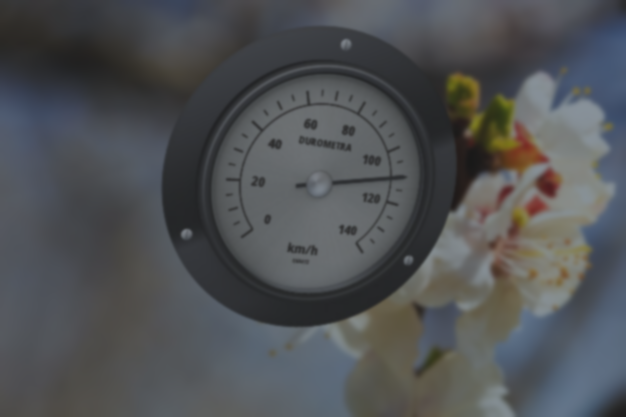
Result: 110 (km/h)
